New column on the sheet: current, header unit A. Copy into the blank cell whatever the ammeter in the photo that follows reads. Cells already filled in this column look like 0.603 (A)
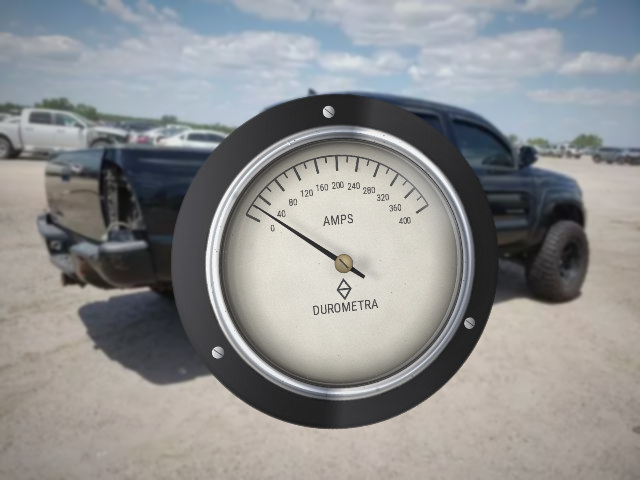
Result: 20 (A)
